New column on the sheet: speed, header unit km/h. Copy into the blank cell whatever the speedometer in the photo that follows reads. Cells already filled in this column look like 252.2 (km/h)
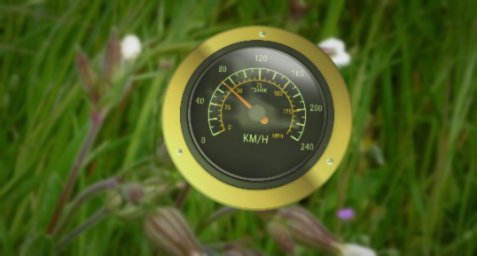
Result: 70 (km/h)
